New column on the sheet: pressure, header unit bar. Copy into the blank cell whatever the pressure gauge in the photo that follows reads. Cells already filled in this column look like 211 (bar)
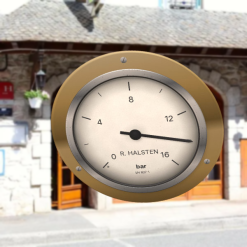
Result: 14 (bar)
